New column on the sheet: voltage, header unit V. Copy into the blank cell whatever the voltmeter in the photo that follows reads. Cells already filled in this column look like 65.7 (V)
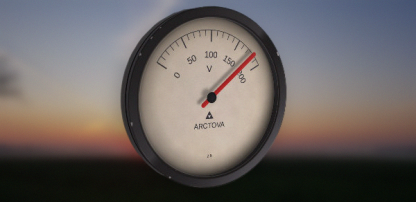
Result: 180 (V)
